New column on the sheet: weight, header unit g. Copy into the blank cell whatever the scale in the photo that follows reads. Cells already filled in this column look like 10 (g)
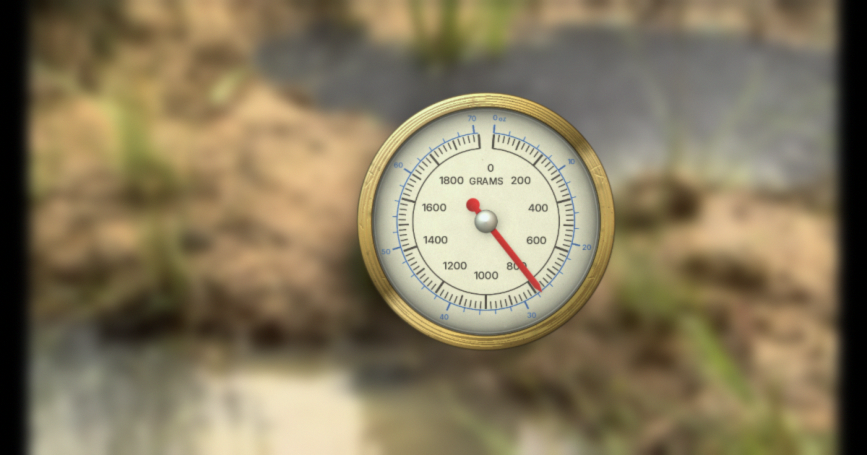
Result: 780 (g)
